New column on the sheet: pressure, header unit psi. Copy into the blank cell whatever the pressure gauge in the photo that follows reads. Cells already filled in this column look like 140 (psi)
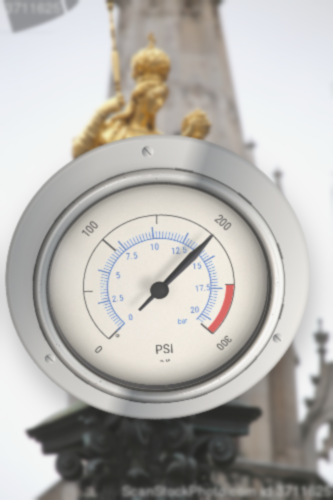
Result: 200 (psi)
